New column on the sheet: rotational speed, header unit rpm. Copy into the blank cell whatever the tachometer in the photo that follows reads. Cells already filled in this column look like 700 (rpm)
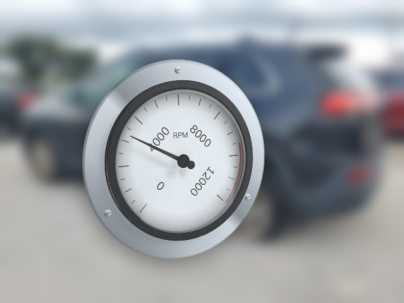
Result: 3250 (rpm)
